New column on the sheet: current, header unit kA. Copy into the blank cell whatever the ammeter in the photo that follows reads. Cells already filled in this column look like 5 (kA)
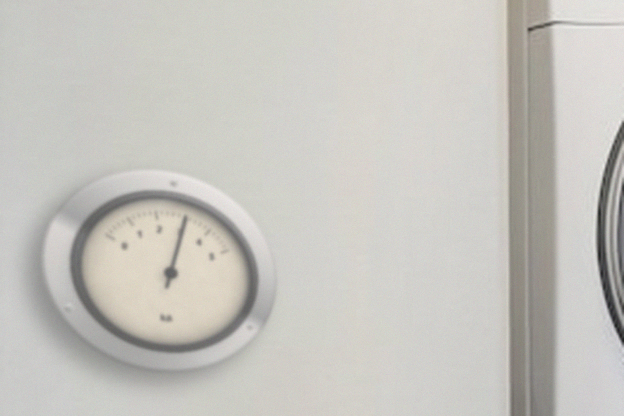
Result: 3 (kA)
